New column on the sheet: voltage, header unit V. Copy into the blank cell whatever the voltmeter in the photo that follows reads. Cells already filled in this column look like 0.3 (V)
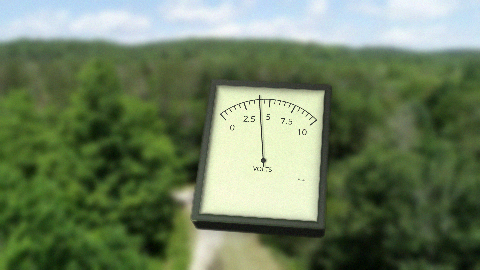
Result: 4 (V)
